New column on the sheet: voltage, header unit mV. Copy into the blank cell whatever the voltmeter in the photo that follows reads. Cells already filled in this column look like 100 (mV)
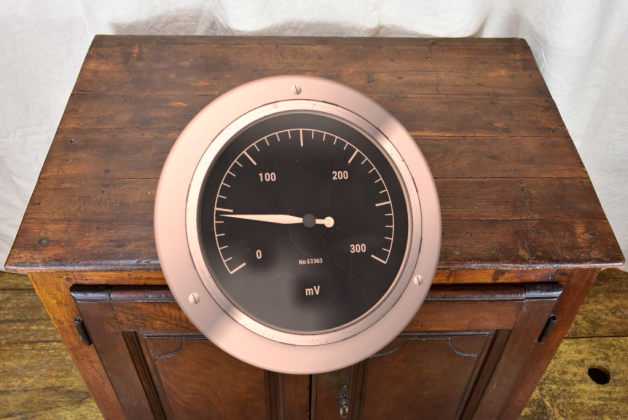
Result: 45 (mV)
